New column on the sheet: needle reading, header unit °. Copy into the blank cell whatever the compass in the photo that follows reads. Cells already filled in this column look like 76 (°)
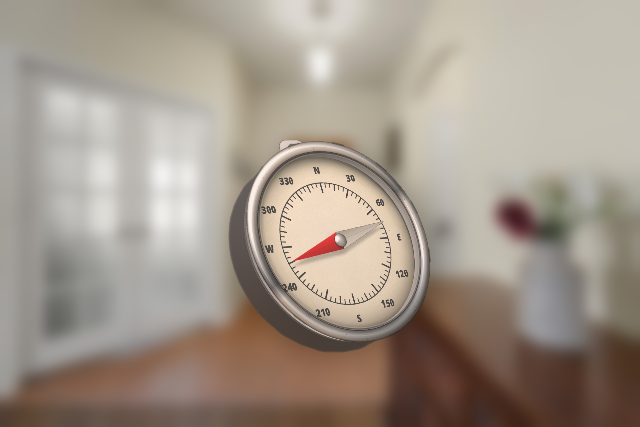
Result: 255 (°)
